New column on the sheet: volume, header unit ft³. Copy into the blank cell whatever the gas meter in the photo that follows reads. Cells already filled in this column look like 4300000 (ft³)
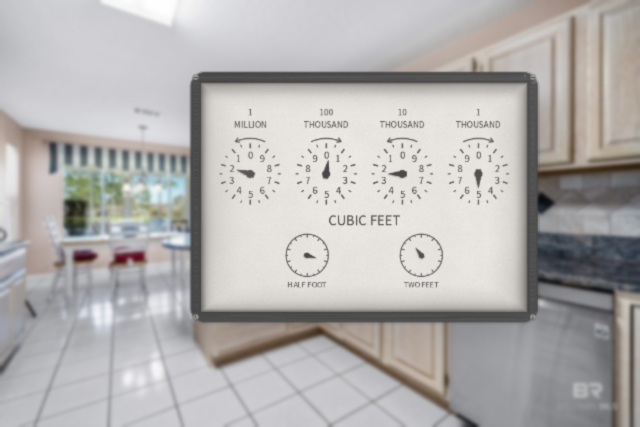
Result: 202500 (ft³)
